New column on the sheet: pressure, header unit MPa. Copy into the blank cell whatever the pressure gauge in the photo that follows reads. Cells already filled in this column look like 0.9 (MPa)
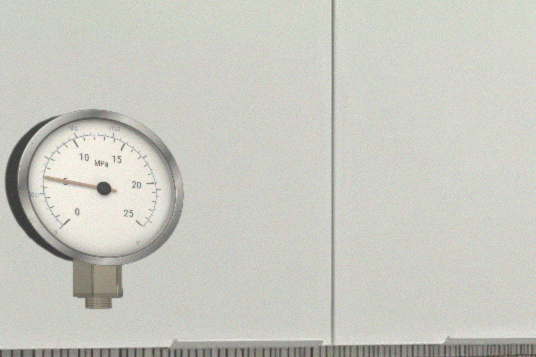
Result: 5 (MPa)
